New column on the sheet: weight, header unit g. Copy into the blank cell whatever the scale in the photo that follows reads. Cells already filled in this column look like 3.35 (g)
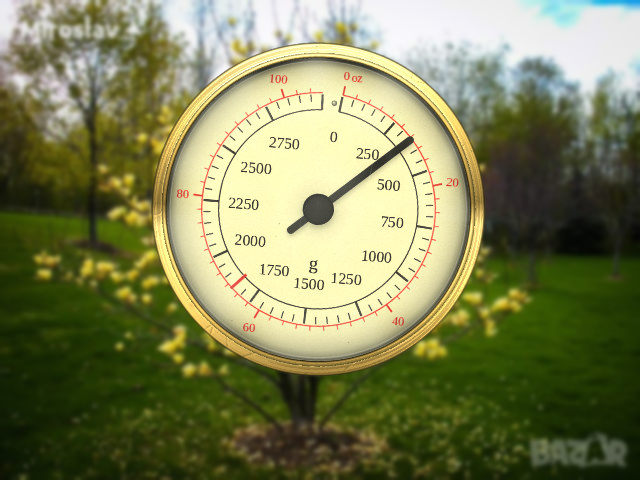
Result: 350 (g)
